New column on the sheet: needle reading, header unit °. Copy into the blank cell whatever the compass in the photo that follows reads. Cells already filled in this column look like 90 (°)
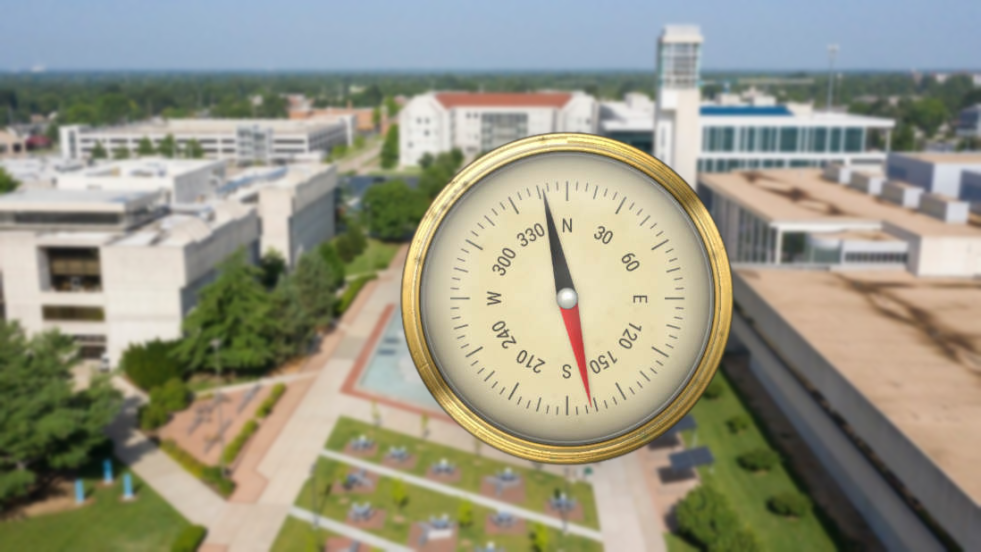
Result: 167.5 (°)
